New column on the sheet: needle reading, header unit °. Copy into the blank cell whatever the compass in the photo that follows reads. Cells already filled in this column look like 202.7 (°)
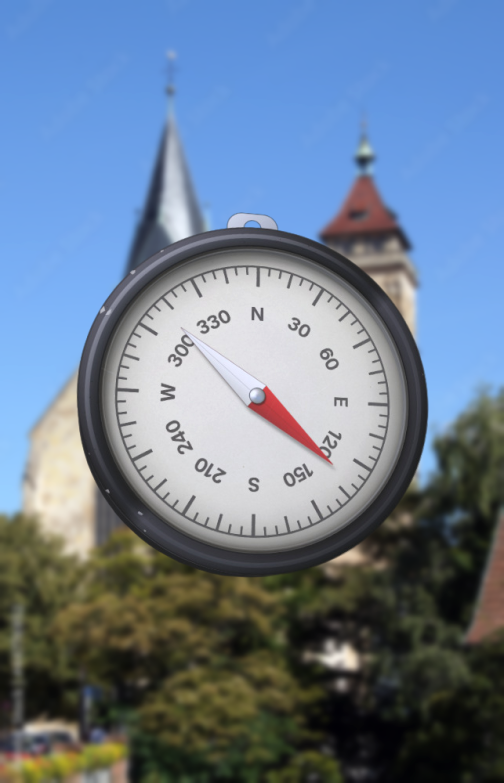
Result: 130 (°)
